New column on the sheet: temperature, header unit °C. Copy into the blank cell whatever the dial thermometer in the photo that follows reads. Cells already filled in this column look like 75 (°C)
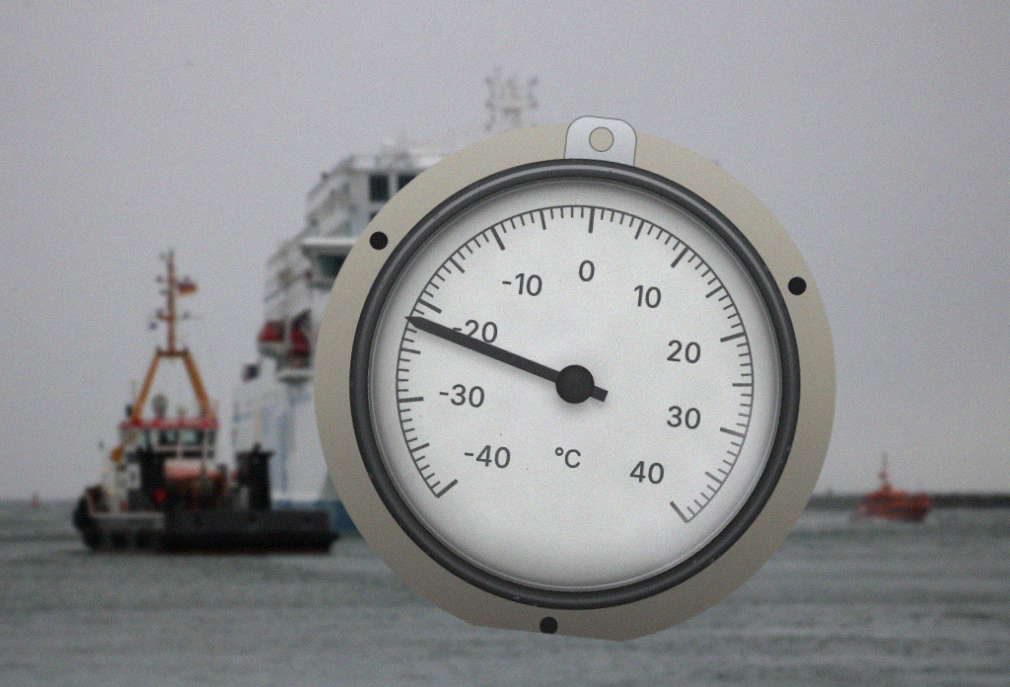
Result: -22 (°C)
